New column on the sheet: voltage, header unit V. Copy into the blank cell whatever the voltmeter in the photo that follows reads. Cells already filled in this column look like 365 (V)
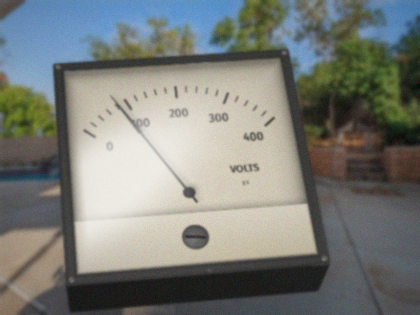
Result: 80 (V)
